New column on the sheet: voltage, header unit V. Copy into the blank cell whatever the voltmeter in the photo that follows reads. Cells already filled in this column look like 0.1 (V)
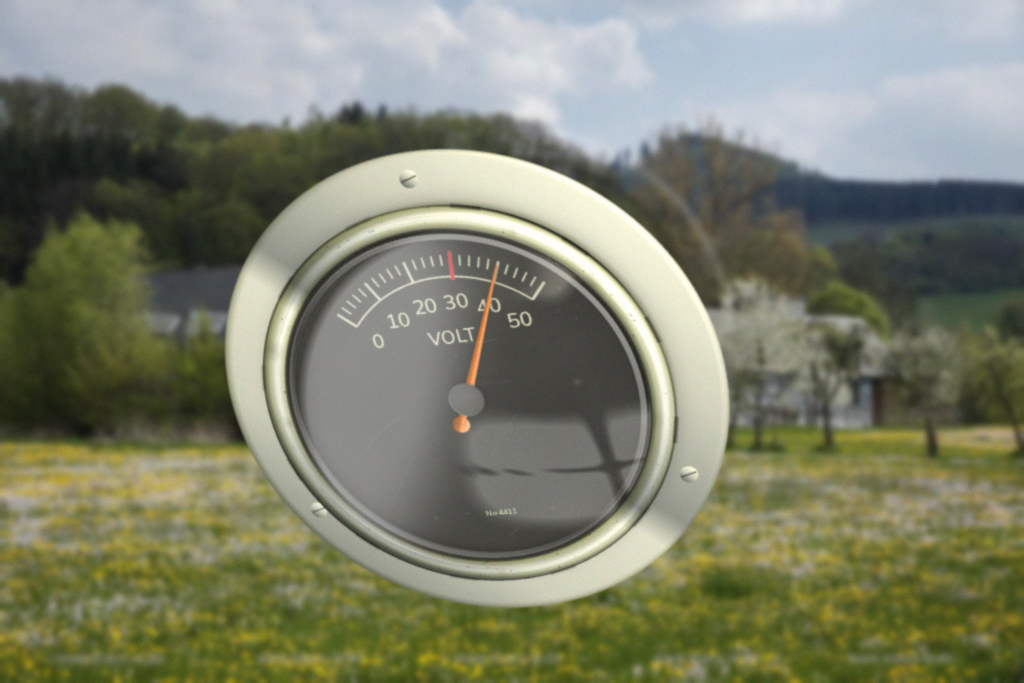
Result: 40 (V)
